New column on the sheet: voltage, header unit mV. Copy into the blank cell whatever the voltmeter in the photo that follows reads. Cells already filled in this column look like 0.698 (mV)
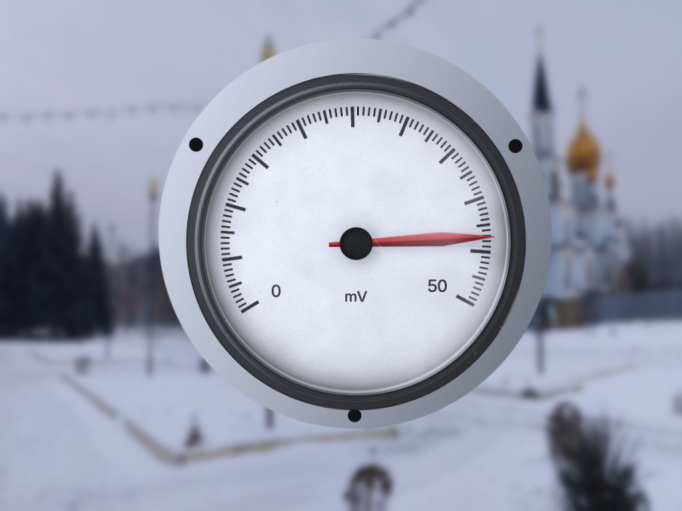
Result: 43.5 (mV)
